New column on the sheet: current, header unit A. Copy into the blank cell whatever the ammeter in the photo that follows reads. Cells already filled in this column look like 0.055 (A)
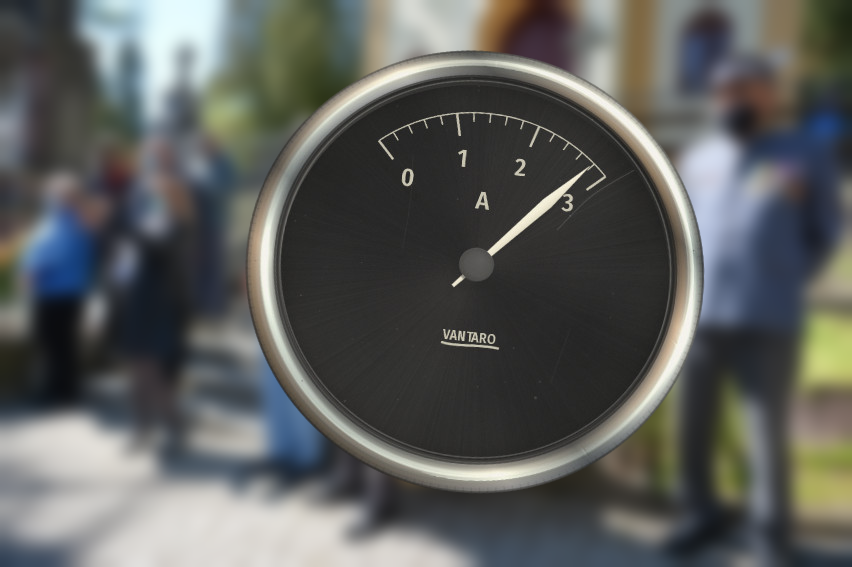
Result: 2.8 (A)
